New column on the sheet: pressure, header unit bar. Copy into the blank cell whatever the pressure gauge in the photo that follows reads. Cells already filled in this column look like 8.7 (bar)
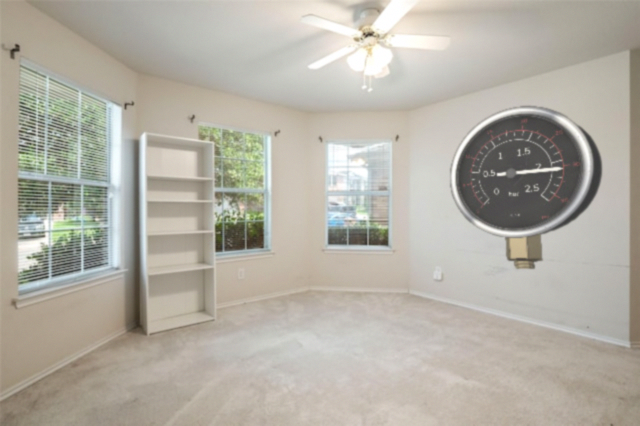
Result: 2.1 (bar)
